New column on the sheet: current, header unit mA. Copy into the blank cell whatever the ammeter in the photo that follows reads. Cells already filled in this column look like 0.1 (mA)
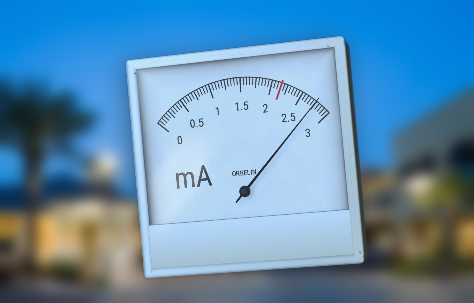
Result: 2.75 (mA)
